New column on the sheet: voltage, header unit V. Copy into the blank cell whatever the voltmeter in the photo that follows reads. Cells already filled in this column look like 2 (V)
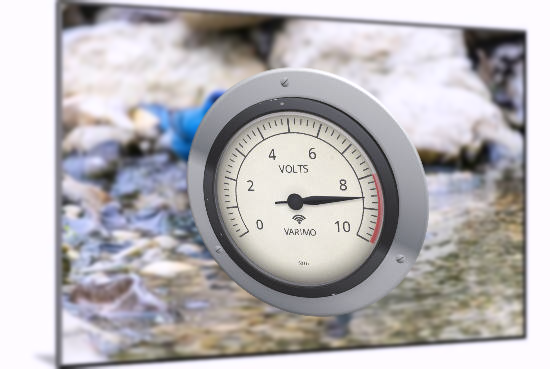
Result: 8.6 (V)
